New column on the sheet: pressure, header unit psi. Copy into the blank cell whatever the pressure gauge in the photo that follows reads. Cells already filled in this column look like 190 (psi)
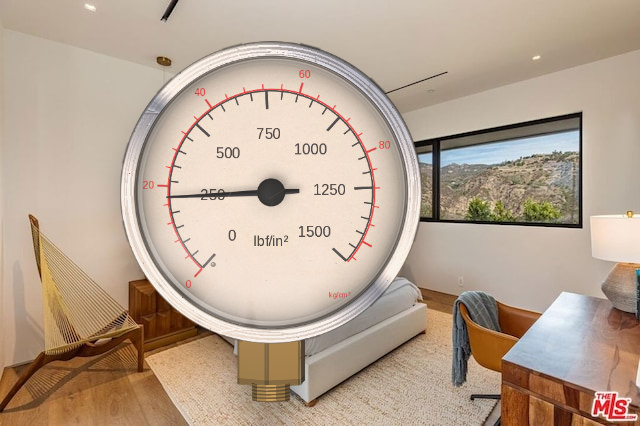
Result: 250 (psi)
